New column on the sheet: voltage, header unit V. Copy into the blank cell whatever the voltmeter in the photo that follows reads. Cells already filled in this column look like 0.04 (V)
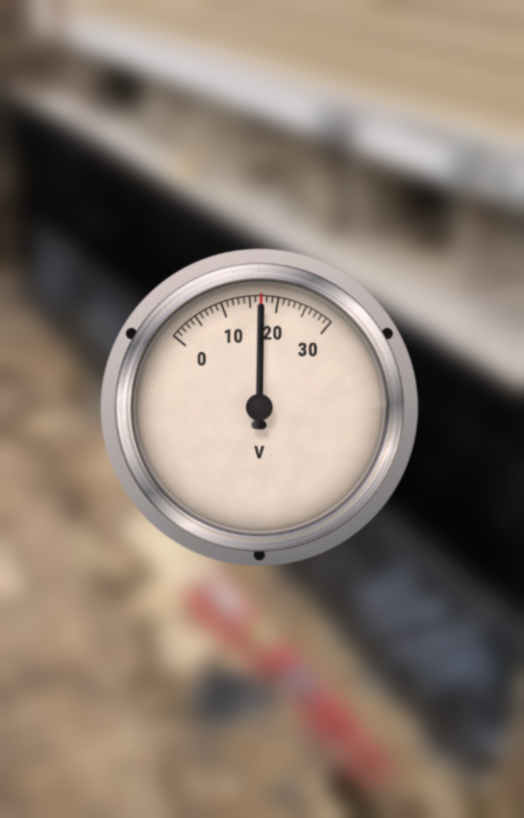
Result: 17 (V)
